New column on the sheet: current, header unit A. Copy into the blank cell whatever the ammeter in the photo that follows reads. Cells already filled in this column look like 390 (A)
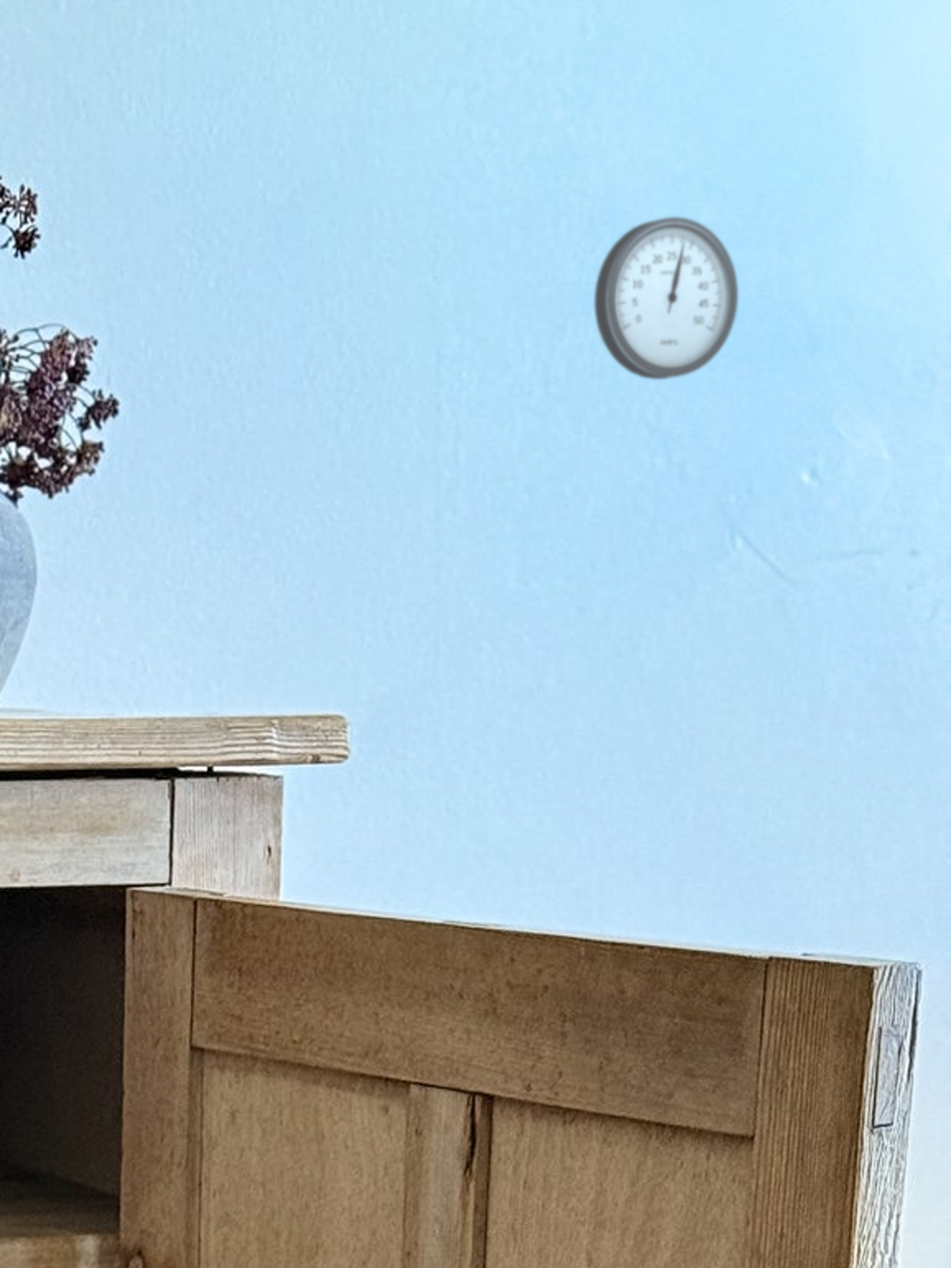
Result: 27.5 (A)
